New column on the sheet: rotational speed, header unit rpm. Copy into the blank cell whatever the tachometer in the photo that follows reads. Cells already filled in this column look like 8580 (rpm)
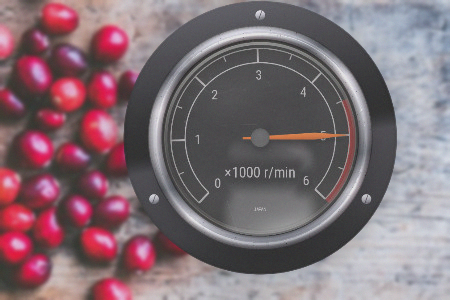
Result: 5000 (rpm)
